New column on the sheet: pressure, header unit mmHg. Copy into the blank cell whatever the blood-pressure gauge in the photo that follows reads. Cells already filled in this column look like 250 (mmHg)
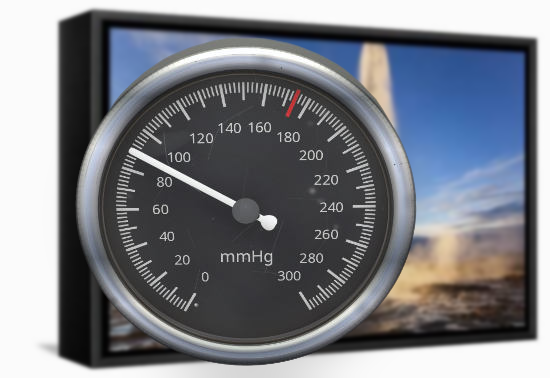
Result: 90 (mmHg)
